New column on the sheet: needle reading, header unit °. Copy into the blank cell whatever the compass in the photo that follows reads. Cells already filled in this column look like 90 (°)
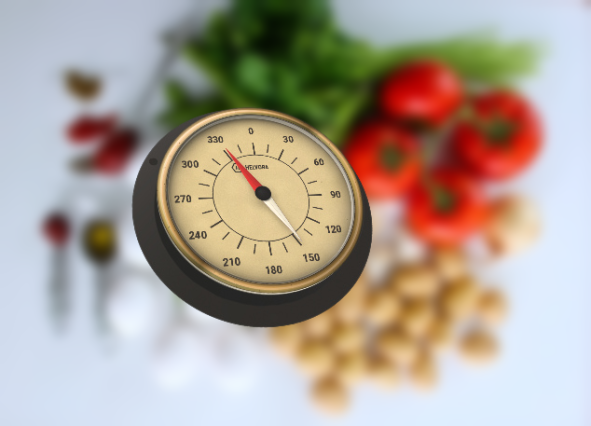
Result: 330 (°)
